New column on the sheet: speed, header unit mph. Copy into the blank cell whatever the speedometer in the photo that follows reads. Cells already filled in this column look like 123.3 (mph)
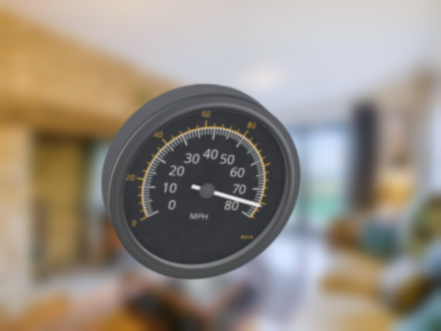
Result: 75 (mph)
